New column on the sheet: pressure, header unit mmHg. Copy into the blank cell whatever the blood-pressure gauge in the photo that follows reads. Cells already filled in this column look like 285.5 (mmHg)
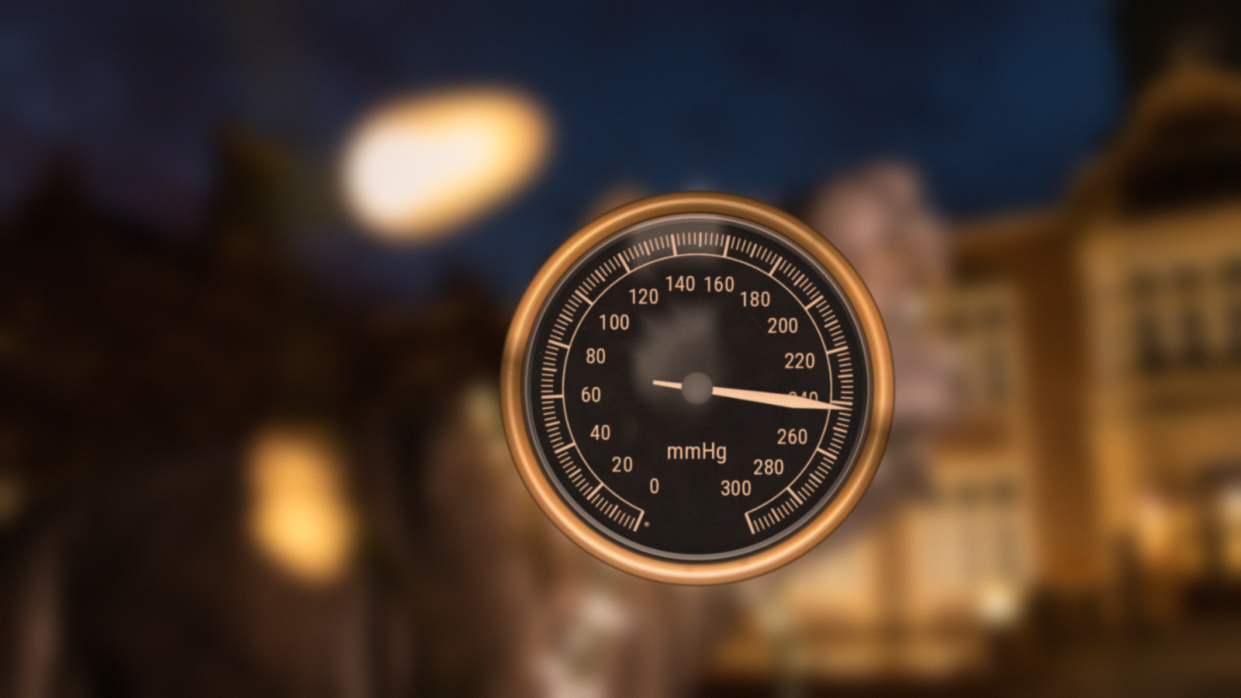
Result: 242 (mmHg)
